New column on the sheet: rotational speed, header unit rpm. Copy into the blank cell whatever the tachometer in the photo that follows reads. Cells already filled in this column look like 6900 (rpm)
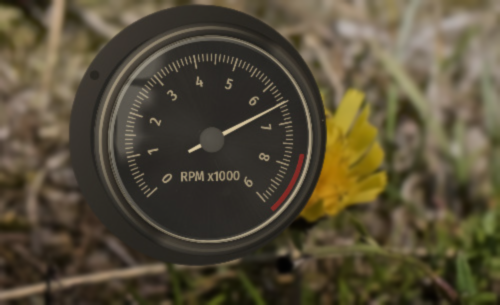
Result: 6500 (rpm)
